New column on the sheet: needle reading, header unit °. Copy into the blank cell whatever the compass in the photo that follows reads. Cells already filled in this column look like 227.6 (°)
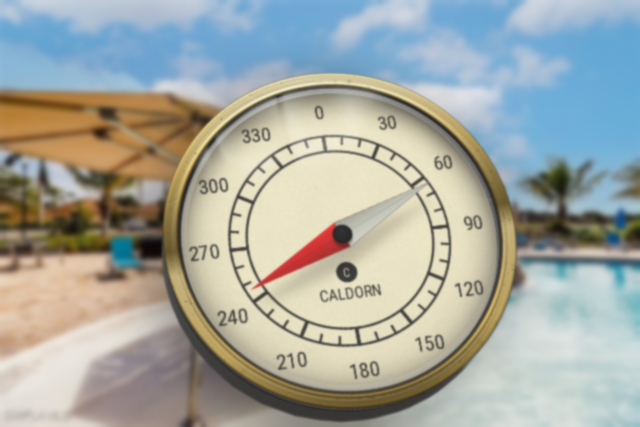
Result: 245 (°)
